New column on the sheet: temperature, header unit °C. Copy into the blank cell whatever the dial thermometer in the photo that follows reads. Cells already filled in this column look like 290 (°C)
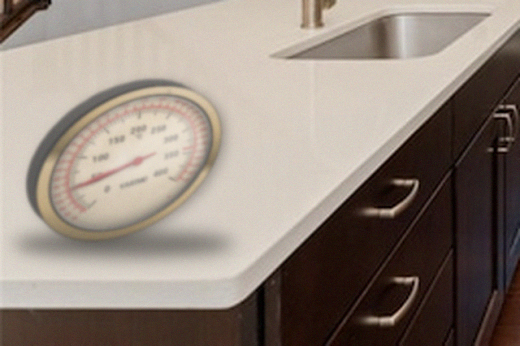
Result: 50 (°C)
